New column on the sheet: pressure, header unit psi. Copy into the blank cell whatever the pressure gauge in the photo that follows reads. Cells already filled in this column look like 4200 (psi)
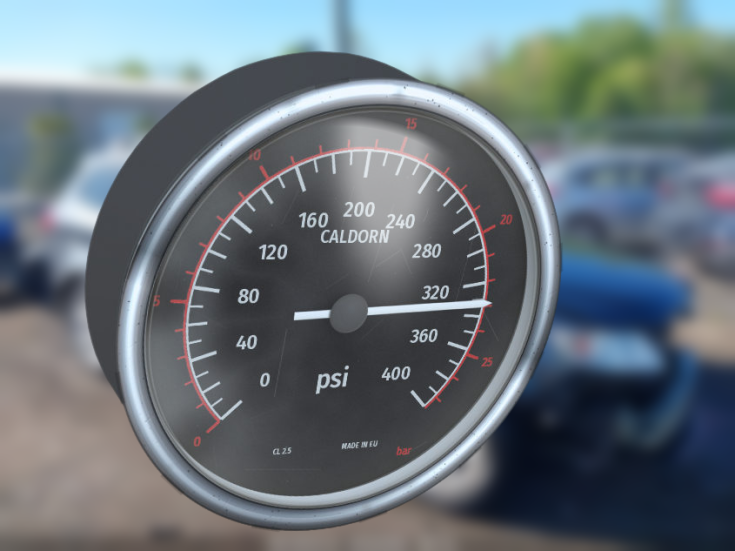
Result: 330 (psi)
